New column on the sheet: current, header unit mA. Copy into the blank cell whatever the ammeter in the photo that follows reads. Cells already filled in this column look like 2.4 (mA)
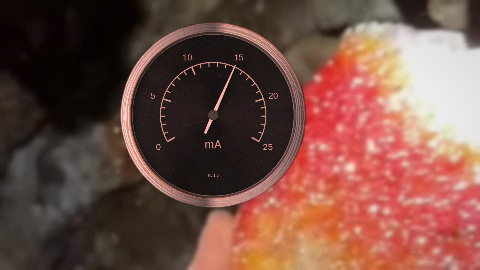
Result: 15 (mA)
